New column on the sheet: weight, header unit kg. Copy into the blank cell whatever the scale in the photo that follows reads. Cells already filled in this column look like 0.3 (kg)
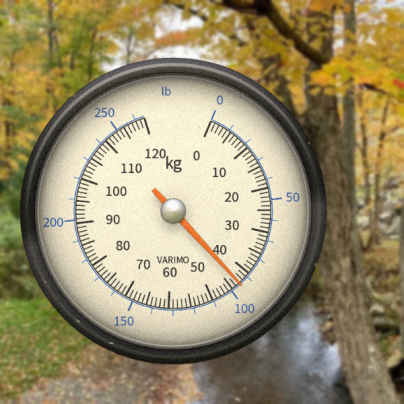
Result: 43 (kg)
